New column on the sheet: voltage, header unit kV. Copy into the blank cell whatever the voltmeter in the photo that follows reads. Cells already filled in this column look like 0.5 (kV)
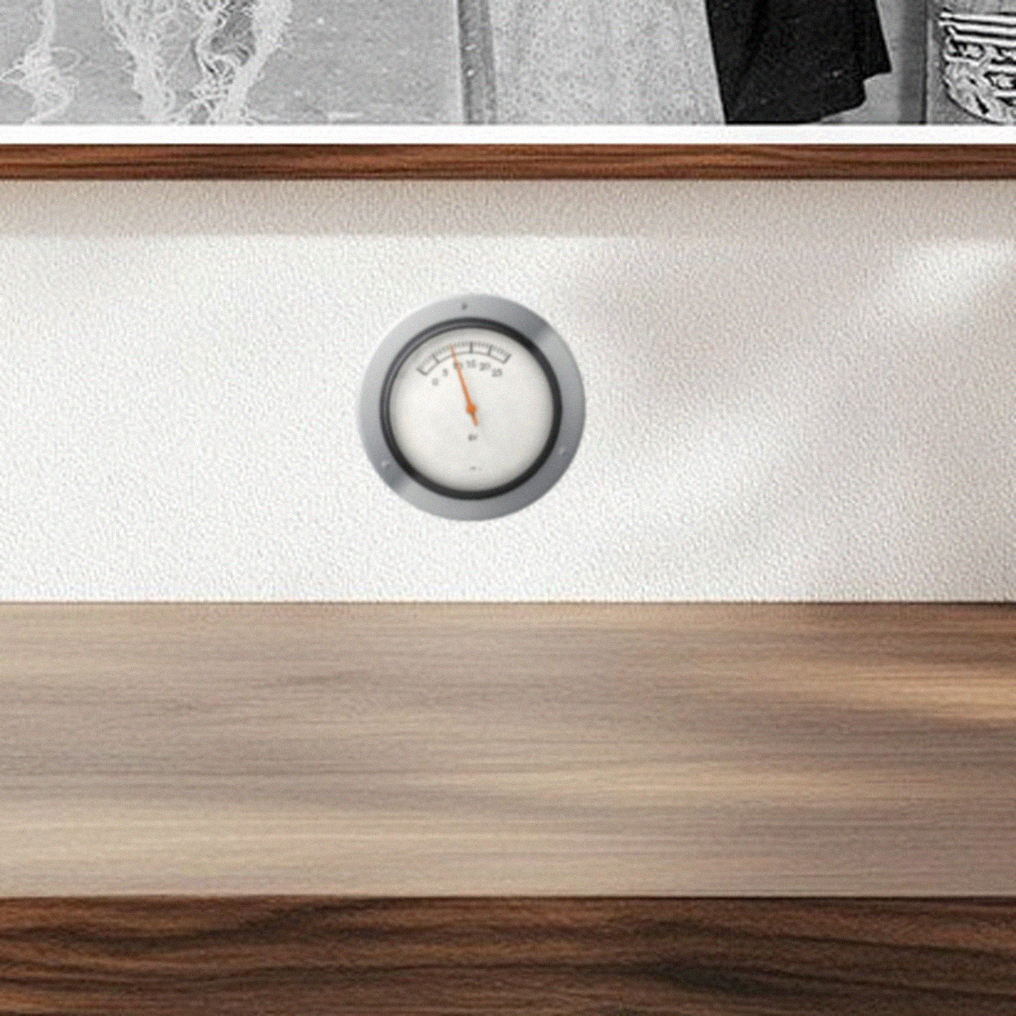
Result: 10 (kV)
